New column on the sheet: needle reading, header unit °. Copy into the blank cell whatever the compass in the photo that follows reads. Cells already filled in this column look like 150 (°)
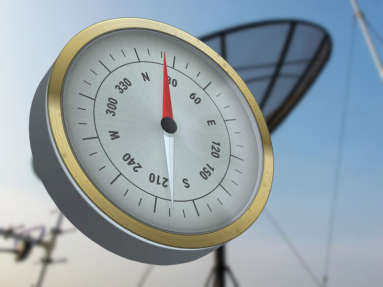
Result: 20 (°)
